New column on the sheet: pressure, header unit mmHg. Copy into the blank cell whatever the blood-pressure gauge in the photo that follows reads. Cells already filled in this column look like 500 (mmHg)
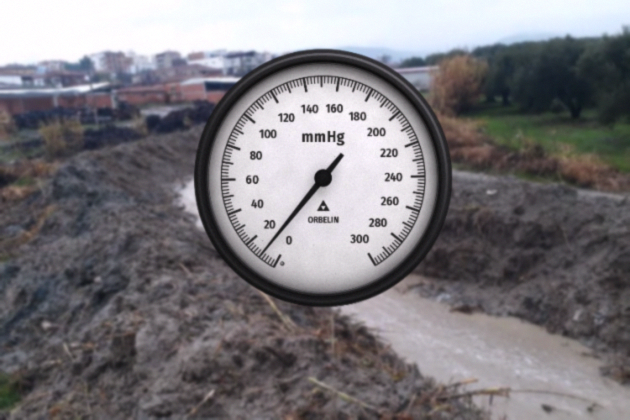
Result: 10 (mmHg)
